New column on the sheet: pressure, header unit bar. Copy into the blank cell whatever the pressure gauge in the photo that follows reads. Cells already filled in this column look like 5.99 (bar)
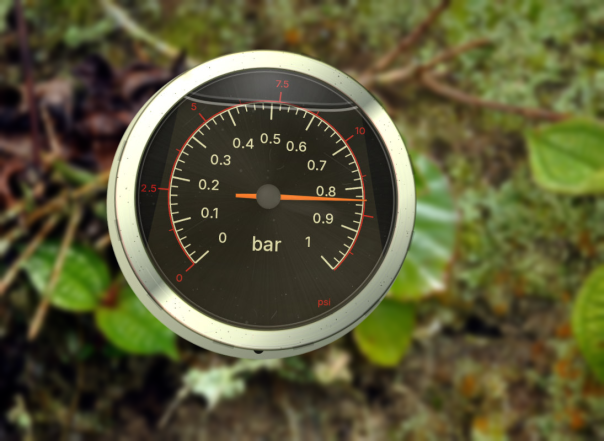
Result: 0.83 (bar)
